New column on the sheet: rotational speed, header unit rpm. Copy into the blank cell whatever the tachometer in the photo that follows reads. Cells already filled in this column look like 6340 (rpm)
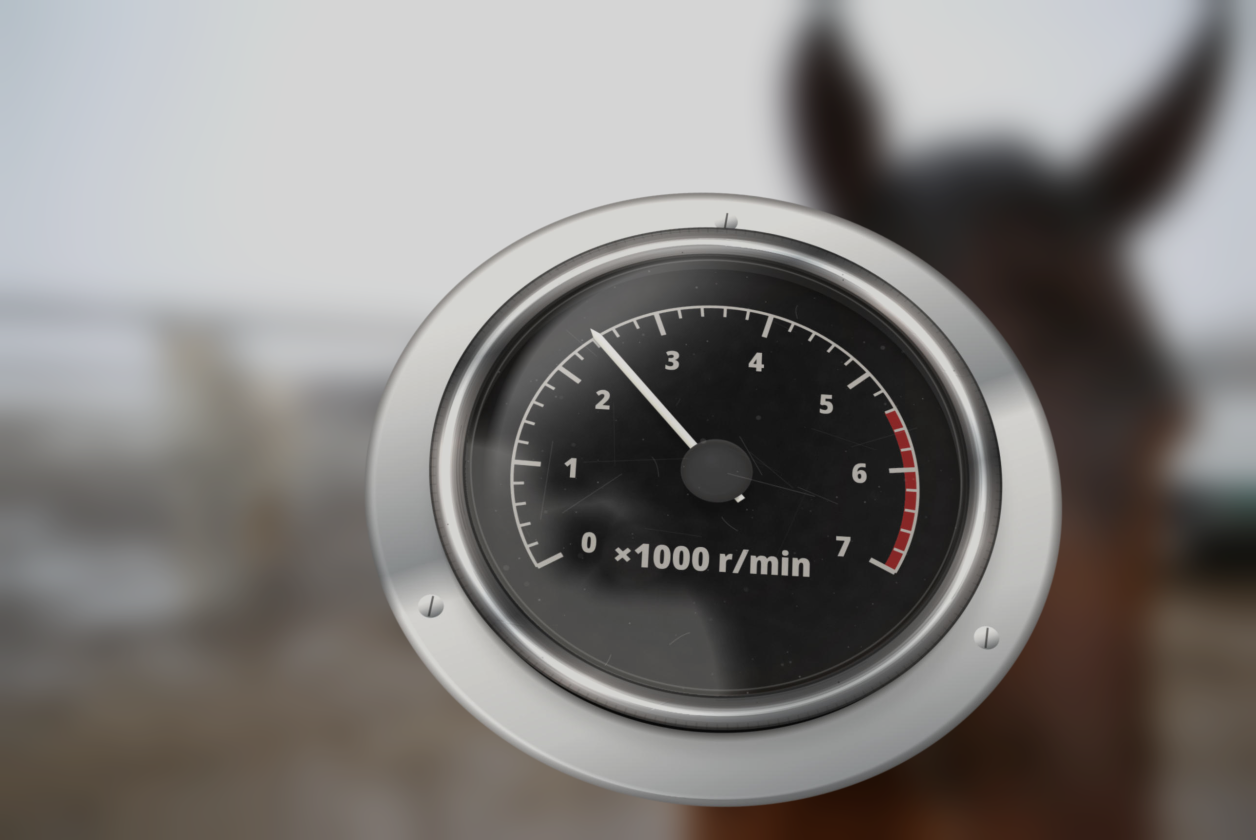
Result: 2400 (rpm)
